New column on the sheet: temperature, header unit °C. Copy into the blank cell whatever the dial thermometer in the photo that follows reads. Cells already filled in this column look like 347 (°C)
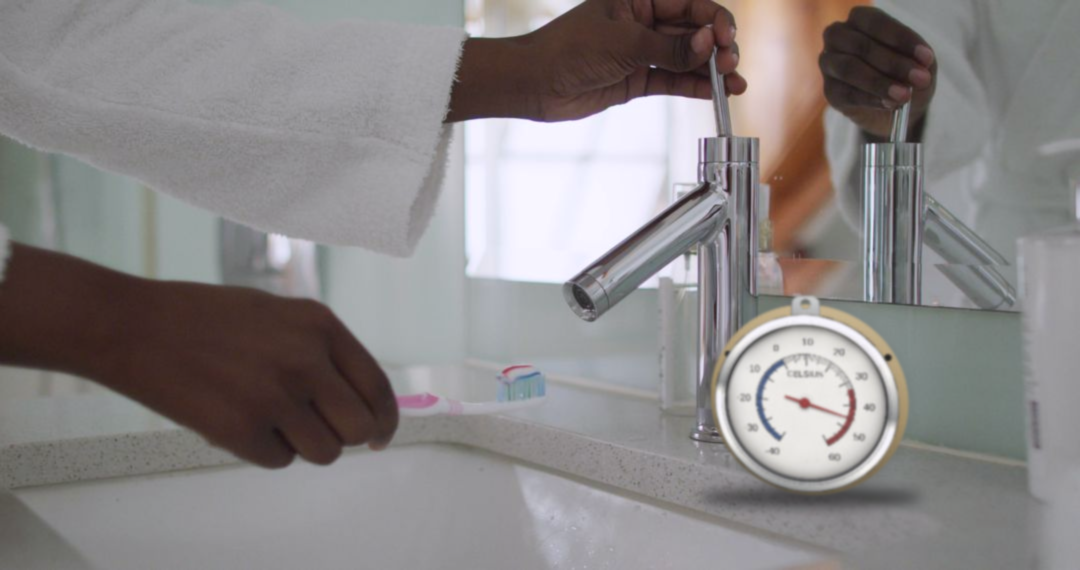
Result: 45 (°C)
